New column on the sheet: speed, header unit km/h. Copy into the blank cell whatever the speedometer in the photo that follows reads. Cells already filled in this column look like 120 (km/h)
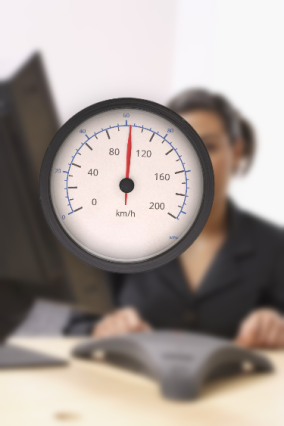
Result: 100 (km/h)
